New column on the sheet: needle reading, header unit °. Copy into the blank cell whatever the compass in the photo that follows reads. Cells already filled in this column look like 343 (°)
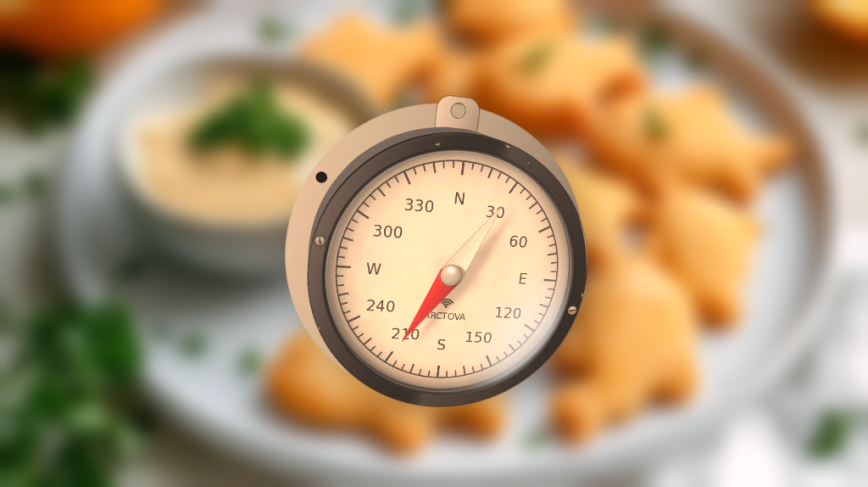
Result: 210 (°)
